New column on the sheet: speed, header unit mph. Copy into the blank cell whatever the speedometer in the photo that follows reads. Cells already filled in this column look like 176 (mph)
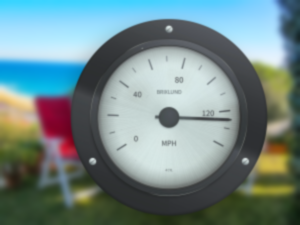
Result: 125 (mph)
